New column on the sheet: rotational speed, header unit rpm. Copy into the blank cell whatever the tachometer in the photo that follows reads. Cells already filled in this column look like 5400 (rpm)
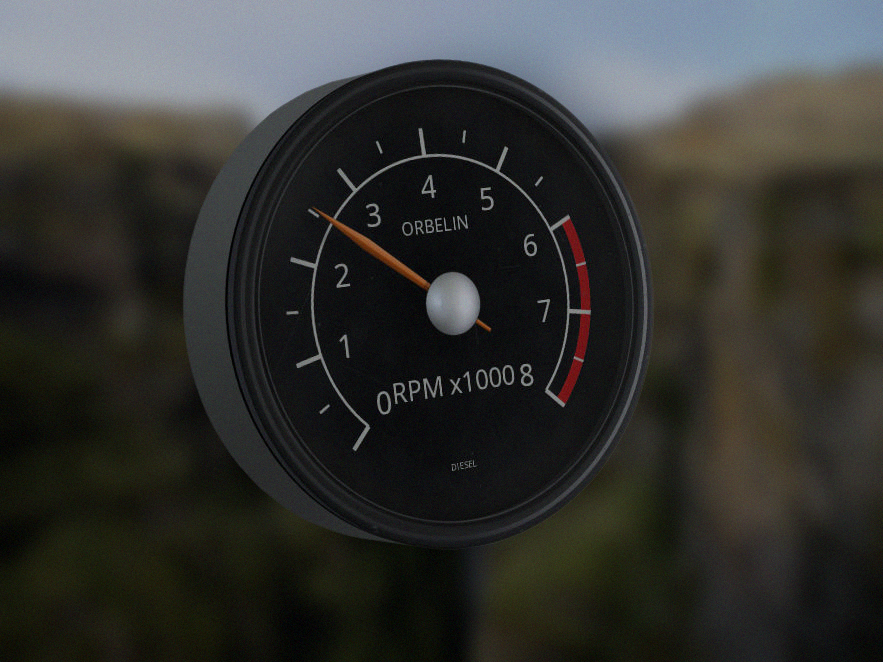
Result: 2500 (rpm)
